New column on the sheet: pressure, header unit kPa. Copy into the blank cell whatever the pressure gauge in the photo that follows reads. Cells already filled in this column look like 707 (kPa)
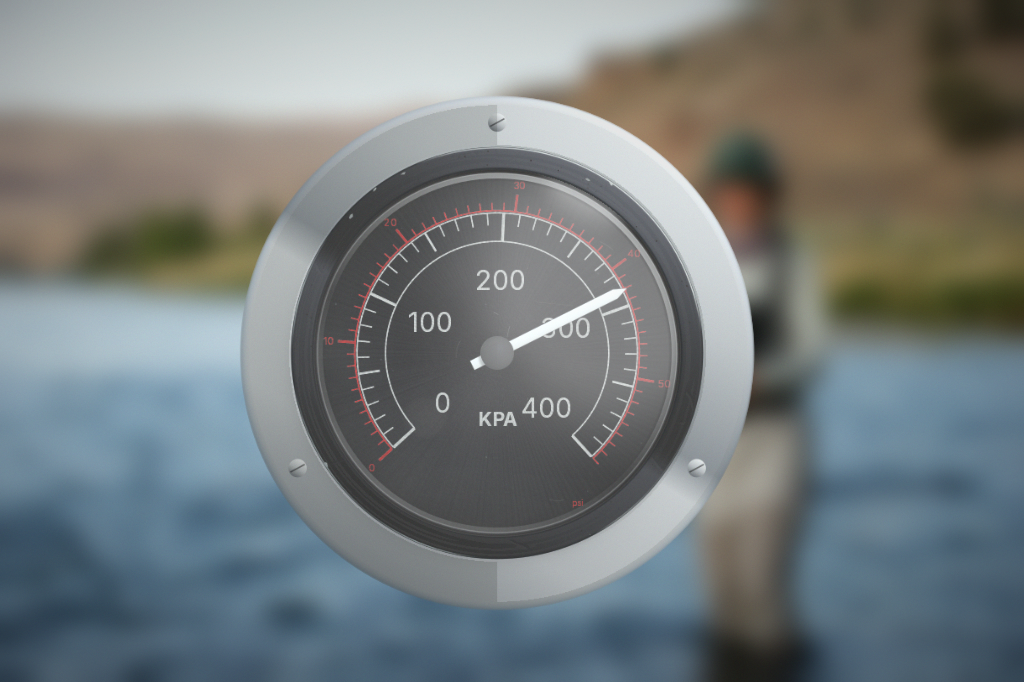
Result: 290 (kPa)
